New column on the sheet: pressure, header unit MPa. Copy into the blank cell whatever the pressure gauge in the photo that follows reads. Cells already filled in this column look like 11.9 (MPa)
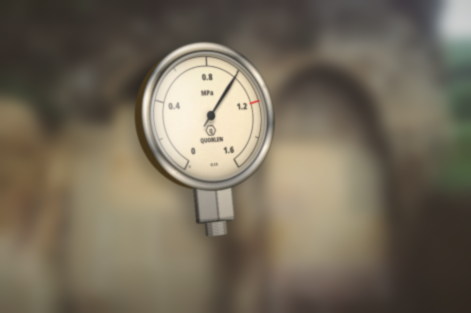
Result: 1 (MPa)
